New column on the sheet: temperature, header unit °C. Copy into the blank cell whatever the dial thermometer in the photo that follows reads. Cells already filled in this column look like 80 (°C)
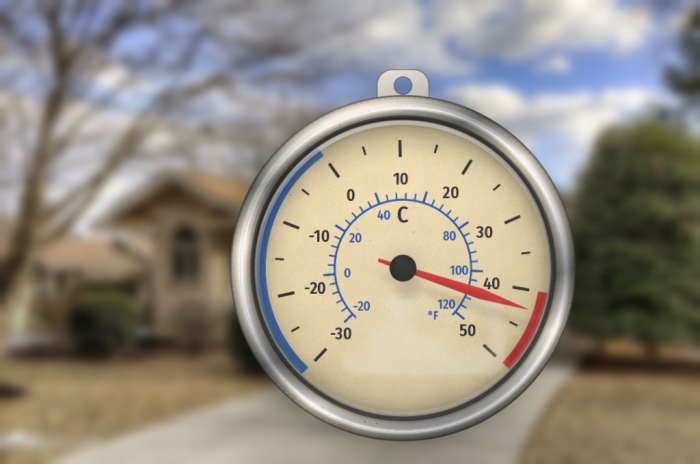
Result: 42.5 (°C)
